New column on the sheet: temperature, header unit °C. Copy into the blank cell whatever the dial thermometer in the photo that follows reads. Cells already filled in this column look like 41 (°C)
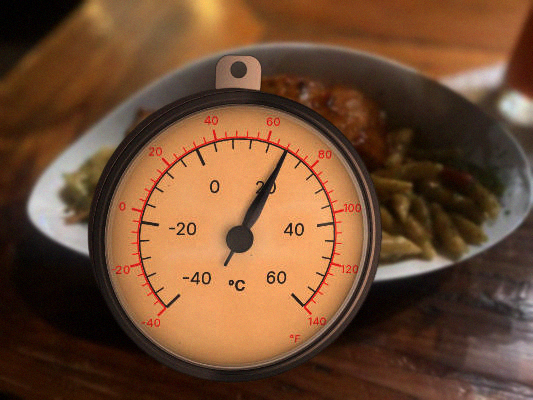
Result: 20 (°C)
